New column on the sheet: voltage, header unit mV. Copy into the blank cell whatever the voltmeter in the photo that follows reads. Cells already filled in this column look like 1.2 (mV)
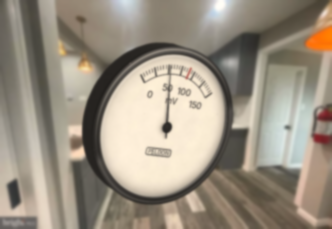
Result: 50 (mV)
